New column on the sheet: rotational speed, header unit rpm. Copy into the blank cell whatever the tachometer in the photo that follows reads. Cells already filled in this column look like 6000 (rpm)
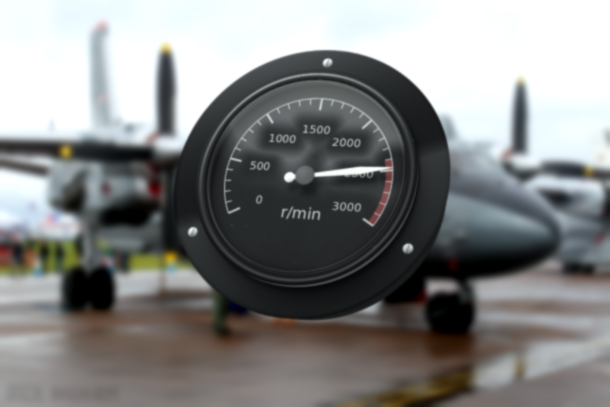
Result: 2500 (rpm)
